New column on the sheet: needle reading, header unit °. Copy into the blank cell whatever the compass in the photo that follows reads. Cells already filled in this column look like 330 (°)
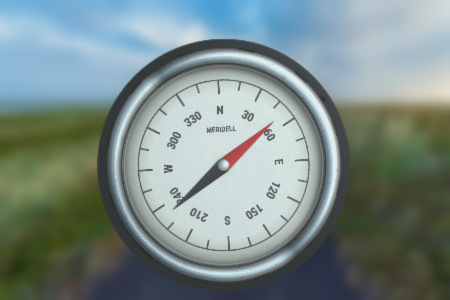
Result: 52.5 (°)
